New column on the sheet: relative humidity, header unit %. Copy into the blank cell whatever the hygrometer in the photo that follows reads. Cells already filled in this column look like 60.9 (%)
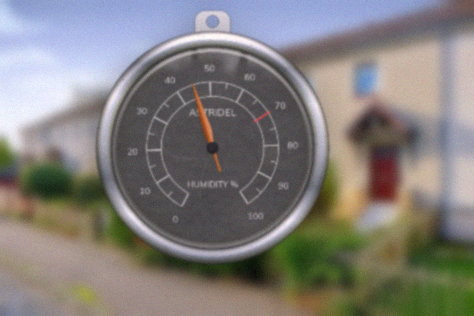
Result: 45 (%)
